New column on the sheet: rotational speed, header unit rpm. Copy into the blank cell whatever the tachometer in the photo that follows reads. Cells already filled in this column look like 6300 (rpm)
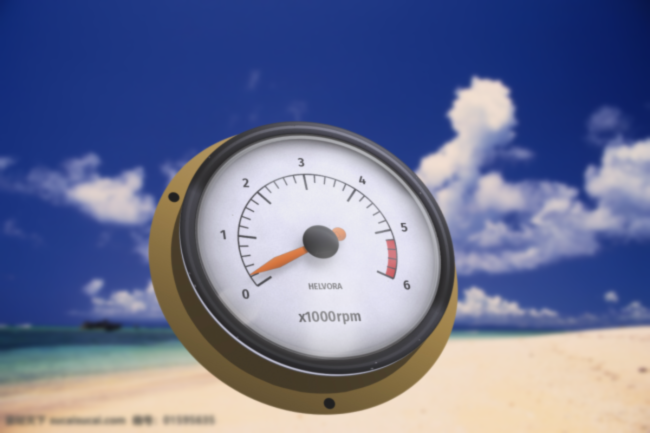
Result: 200 (rpm)
